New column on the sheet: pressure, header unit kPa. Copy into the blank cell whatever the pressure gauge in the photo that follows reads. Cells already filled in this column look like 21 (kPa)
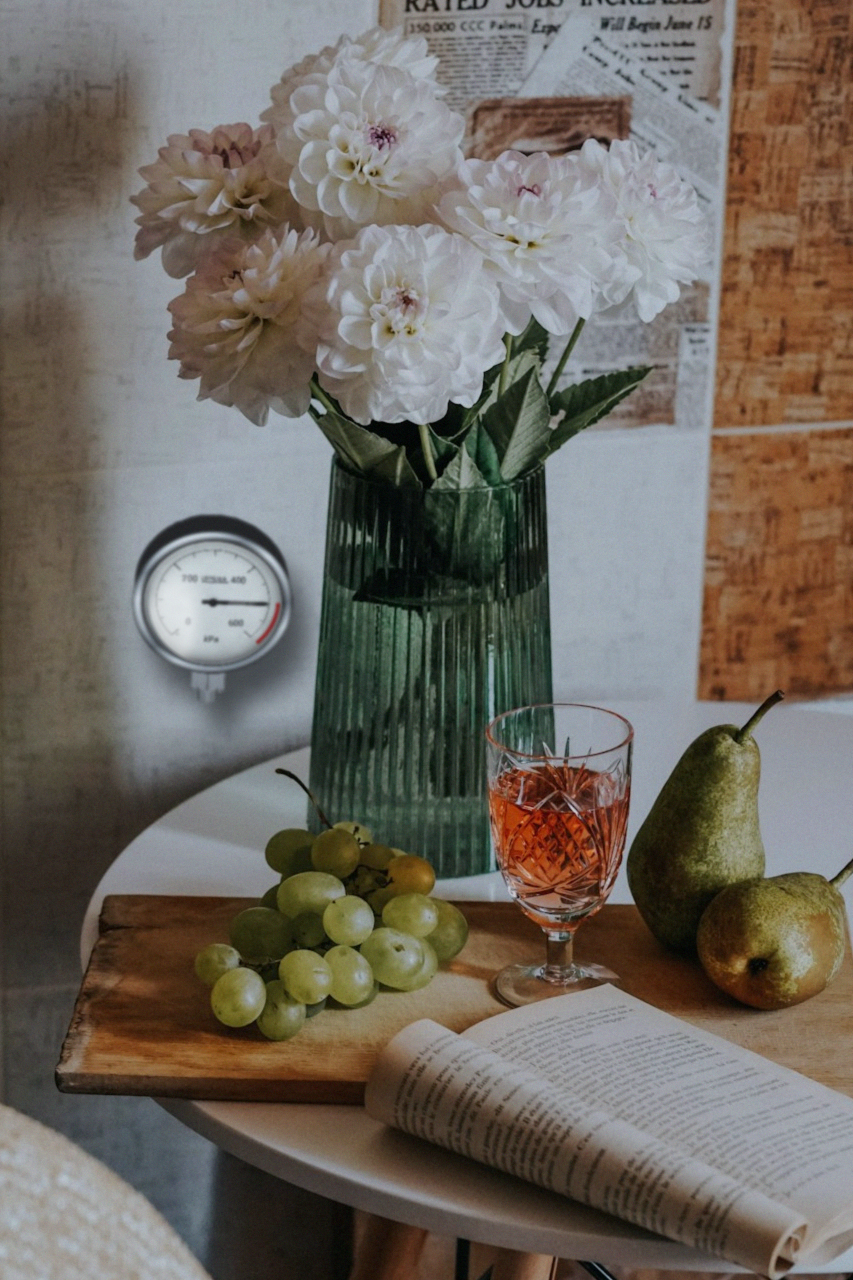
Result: 500 (kPa)
